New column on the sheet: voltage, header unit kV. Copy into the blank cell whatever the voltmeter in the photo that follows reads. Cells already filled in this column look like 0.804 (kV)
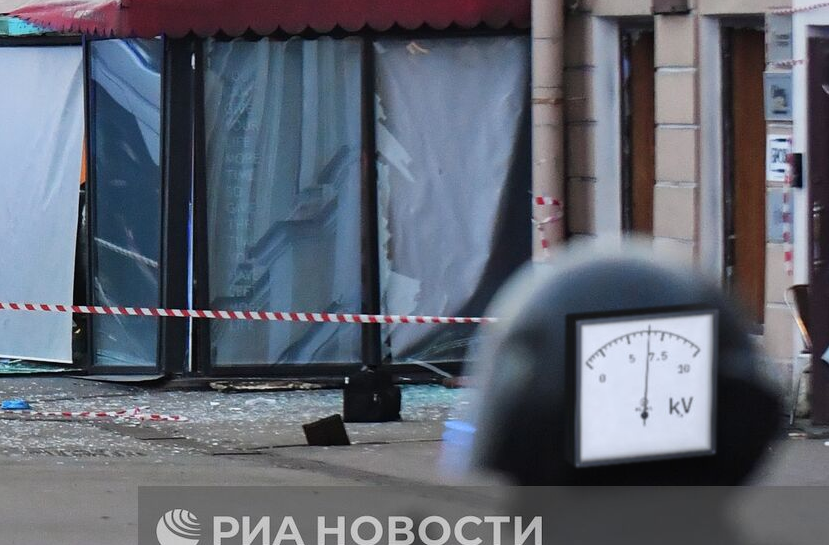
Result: 6.5 (kV)
